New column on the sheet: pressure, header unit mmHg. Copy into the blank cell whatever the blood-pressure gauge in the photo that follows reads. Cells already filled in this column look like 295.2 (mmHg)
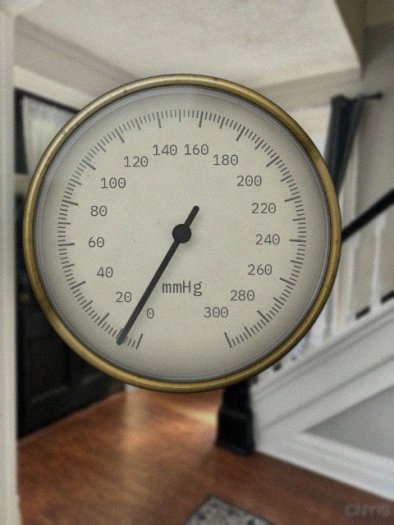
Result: 8 (mmHg)
